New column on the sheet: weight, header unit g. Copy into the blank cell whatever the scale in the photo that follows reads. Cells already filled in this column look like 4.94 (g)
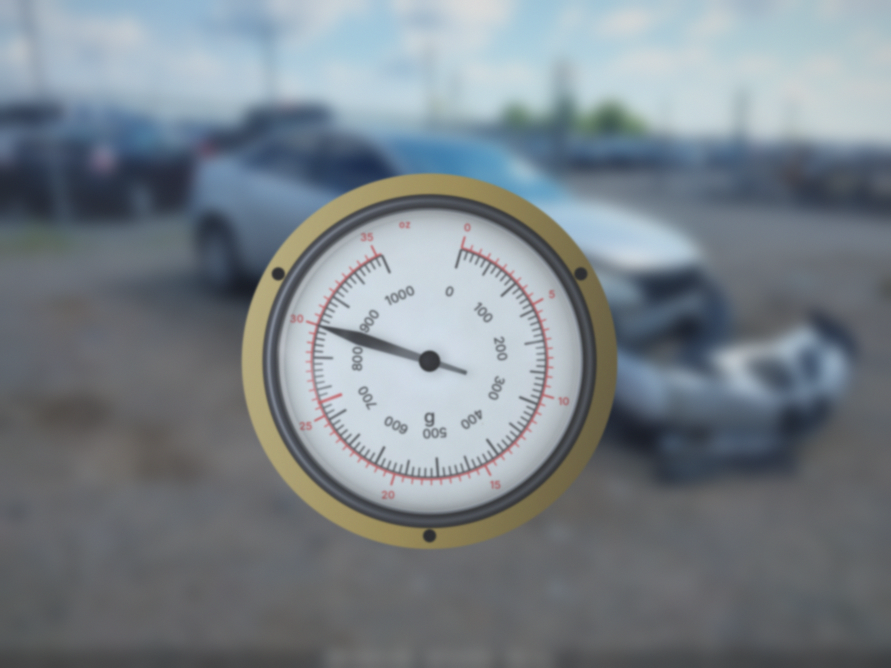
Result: 850 (g)
